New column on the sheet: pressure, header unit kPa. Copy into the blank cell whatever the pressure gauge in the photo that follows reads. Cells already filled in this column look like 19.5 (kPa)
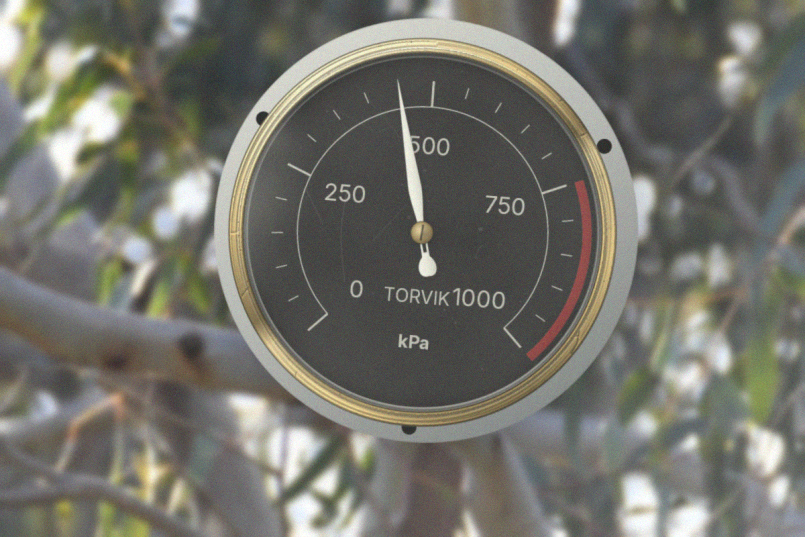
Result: 450 (kPa)
